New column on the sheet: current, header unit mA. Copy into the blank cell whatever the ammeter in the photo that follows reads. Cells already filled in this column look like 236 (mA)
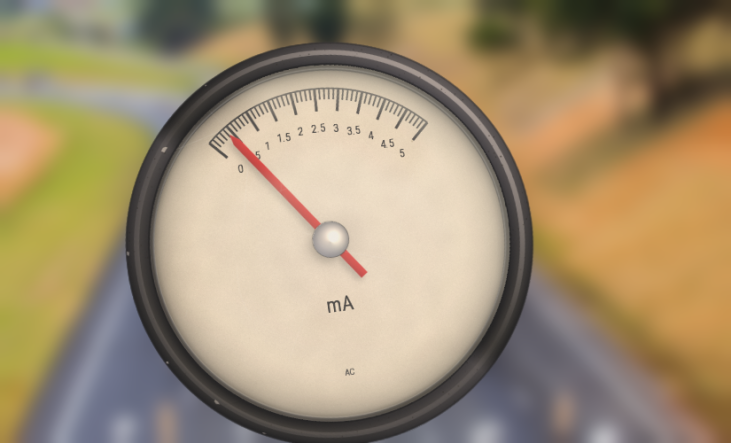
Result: 0.4 (mA)
